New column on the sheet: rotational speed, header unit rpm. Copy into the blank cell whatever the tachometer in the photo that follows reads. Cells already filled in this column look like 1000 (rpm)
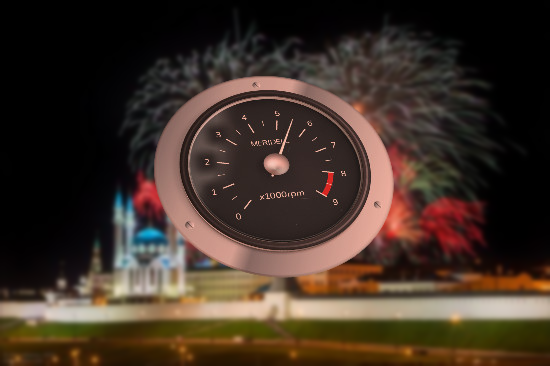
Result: 5500 (rpm)
